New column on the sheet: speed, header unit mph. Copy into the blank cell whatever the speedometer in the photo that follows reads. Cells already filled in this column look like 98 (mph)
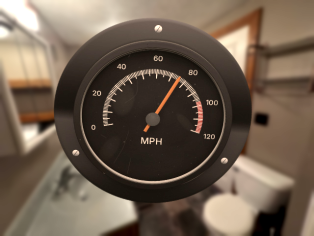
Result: 75 (mph)
